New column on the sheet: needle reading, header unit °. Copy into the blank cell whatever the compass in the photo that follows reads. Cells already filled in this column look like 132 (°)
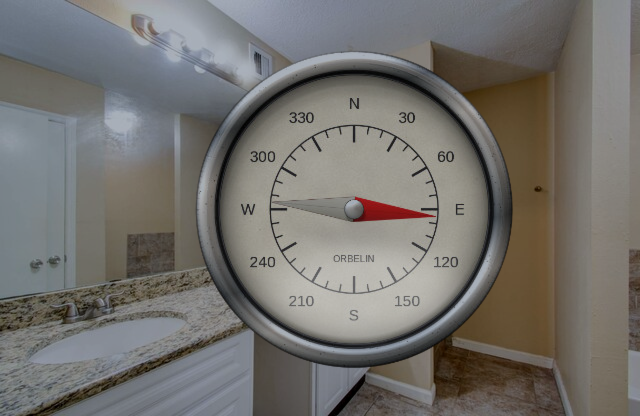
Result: 95 (°)
